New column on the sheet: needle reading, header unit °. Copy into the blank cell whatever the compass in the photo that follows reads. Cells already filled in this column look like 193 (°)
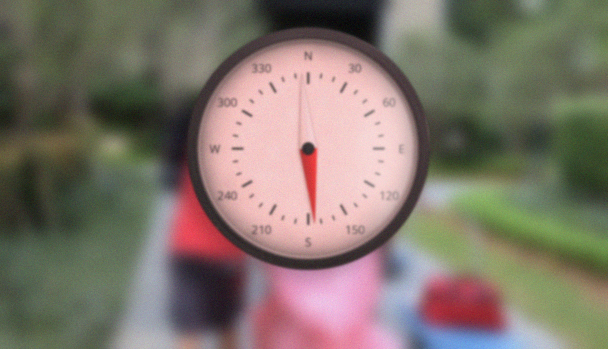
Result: 175 (°)
